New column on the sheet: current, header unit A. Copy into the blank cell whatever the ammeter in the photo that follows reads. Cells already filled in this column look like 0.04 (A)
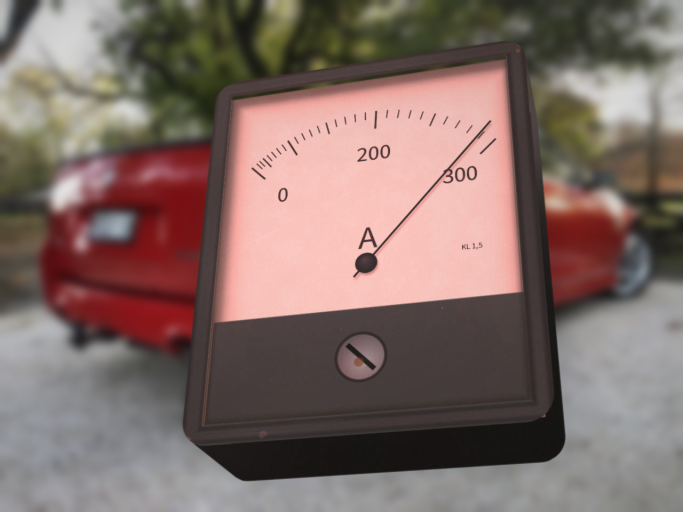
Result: 290 (A)
